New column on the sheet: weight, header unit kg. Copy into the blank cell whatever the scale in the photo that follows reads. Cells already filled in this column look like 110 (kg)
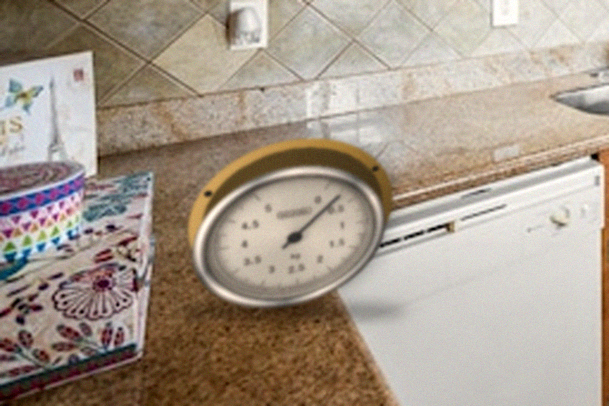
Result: 0.25 (kg)
